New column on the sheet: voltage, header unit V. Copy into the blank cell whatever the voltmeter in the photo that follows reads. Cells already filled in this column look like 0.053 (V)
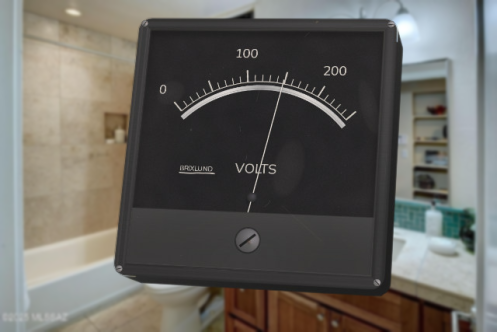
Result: 150 (V)
